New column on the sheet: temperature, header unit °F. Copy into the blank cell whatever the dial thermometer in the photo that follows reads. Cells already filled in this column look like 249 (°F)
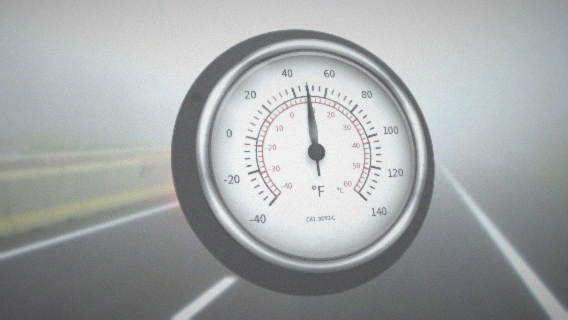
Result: 48 (°F)
